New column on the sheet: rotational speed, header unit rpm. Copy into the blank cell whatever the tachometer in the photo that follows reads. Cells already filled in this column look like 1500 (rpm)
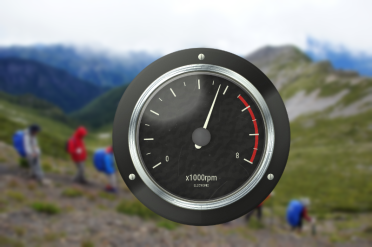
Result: 4750 (rpm)
